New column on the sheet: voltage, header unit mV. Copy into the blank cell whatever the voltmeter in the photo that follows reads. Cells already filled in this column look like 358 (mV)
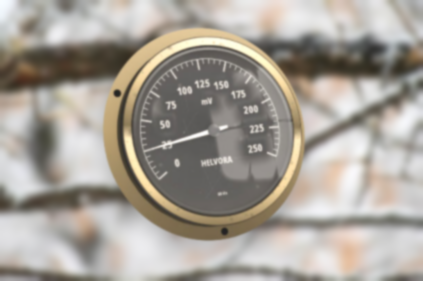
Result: 25 (mV)
